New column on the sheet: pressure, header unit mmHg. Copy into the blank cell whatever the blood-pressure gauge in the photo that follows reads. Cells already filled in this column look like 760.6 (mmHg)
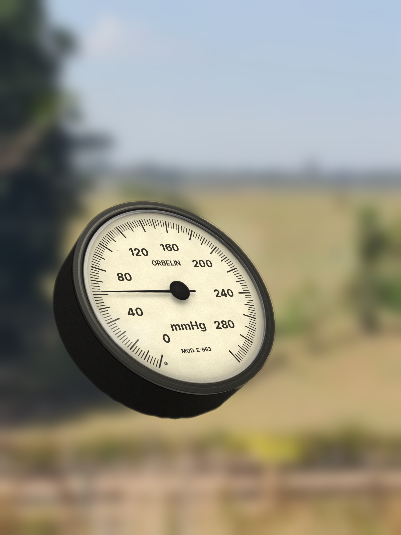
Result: 60 (mmHg)
